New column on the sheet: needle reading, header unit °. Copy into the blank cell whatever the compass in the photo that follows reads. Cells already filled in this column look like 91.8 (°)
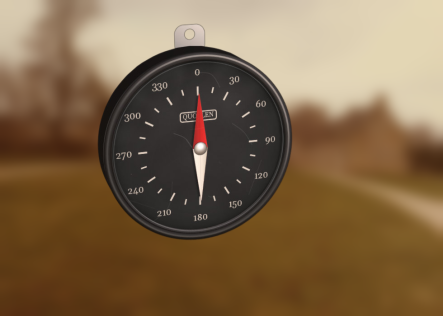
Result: 0 (°)
